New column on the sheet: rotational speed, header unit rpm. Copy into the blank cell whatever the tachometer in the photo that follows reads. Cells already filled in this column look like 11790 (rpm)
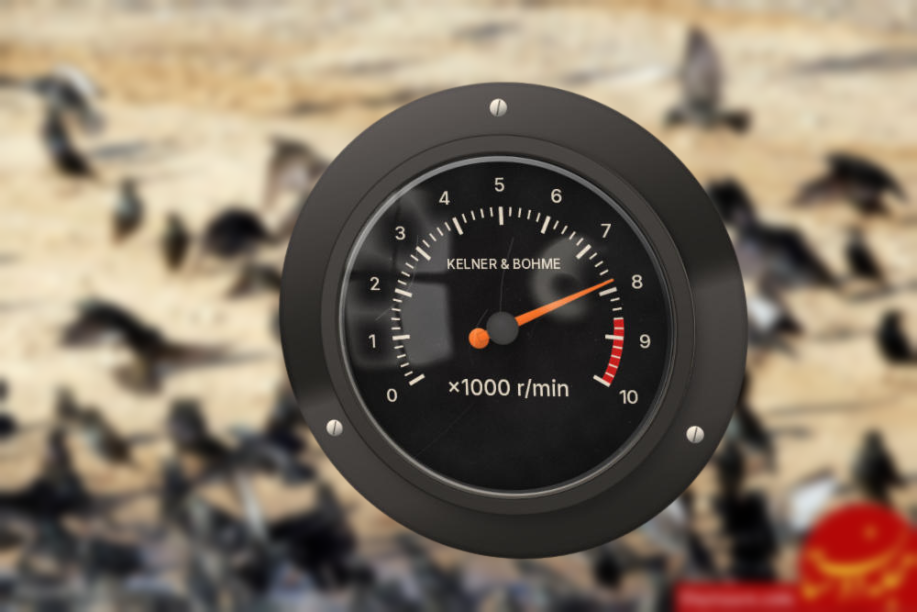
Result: 7800 (rpm)
